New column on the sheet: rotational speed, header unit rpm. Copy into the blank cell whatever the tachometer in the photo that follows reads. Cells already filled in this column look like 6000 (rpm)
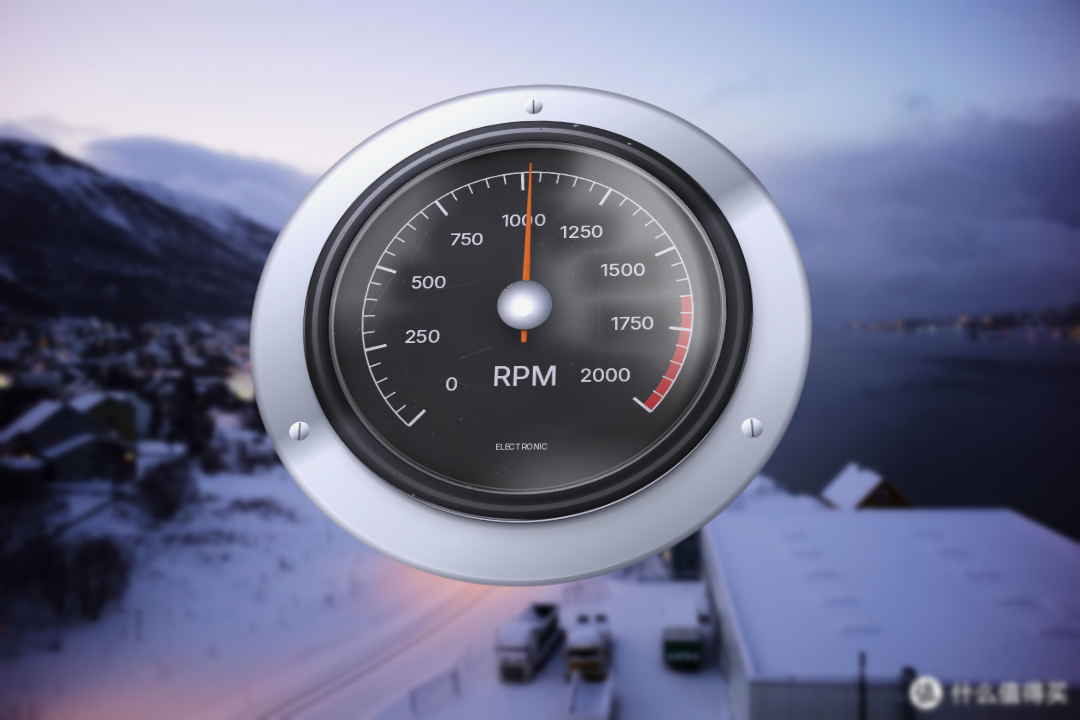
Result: 1025 (rpm)
